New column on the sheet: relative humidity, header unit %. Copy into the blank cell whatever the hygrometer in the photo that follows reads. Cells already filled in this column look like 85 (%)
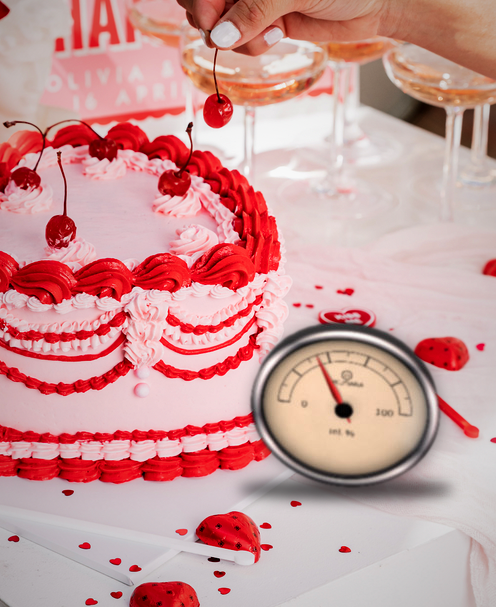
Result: 35 (%)
